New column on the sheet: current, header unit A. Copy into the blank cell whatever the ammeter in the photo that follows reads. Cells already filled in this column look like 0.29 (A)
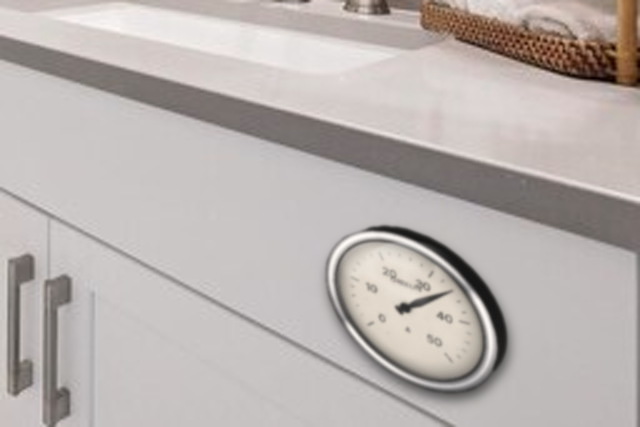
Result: 34 (A)
